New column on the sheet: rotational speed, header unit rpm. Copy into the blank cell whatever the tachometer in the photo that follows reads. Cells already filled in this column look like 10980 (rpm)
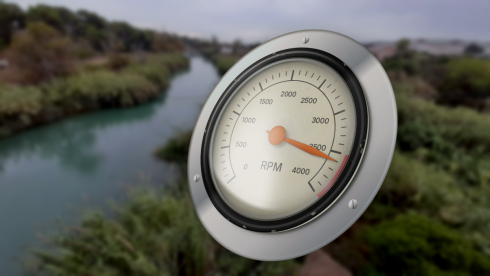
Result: 3600 (rpm)
